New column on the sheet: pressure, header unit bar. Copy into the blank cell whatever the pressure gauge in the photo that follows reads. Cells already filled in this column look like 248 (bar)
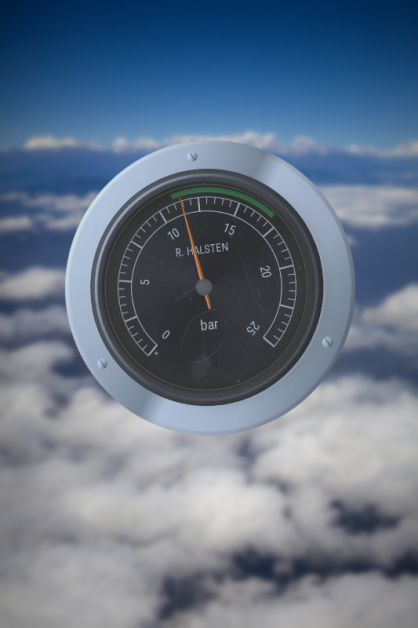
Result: 11.5 (bar)
